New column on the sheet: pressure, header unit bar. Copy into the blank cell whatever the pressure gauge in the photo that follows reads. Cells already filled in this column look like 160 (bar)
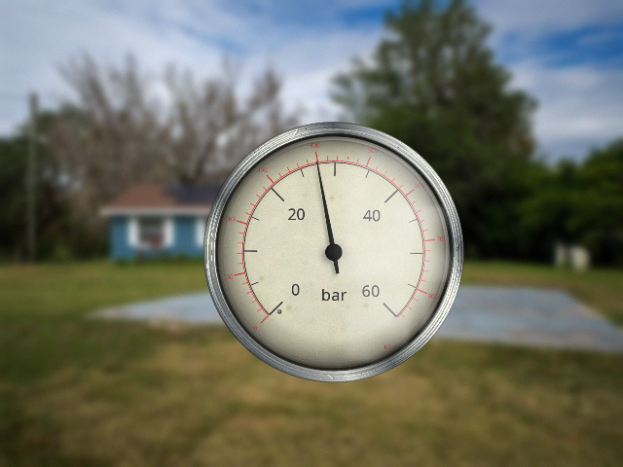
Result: 27.5 (bar)
